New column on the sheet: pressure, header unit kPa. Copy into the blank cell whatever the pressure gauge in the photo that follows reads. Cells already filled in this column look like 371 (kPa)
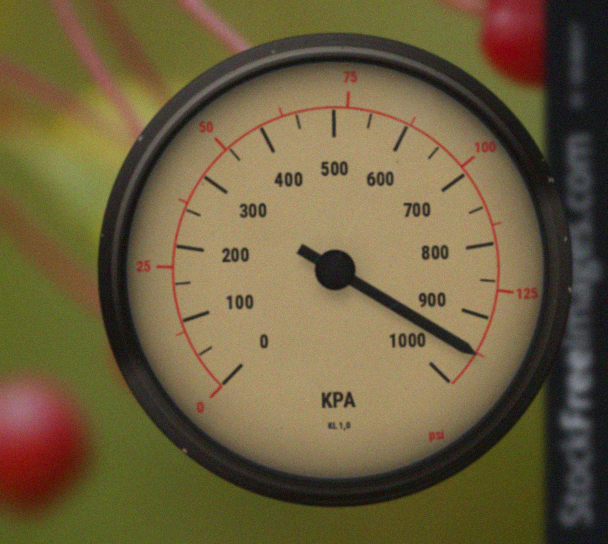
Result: 950 (kPa)
